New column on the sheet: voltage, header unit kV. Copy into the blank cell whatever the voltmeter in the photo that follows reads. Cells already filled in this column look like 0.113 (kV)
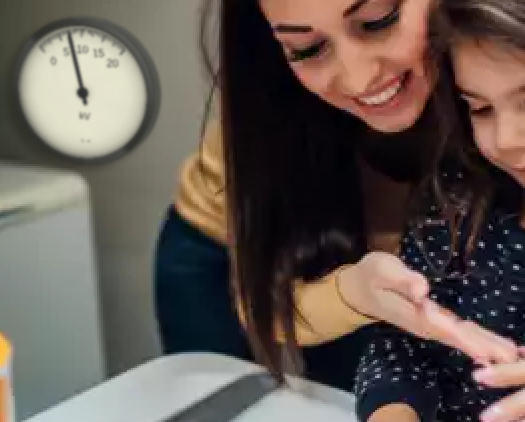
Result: 7.5 (kV)
